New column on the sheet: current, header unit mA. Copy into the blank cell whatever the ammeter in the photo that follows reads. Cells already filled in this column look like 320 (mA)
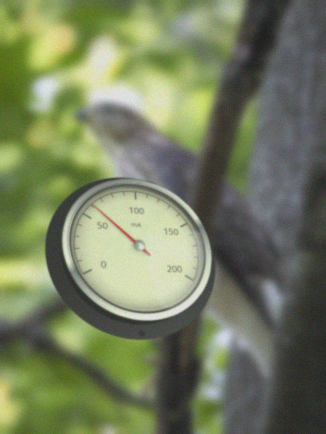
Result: 60 (mA)
